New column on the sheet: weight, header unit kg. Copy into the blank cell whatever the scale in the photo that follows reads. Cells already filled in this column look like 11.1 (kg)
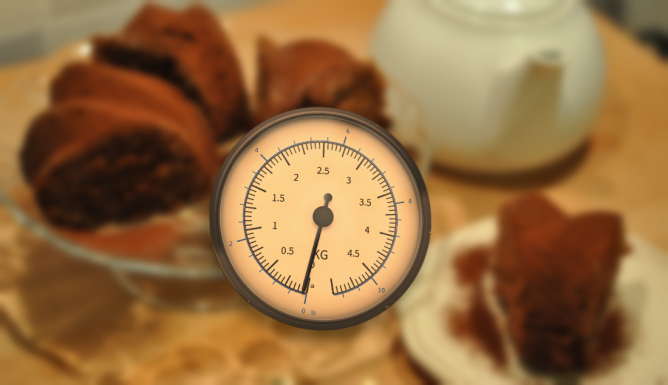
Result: 0.05 (kg)
